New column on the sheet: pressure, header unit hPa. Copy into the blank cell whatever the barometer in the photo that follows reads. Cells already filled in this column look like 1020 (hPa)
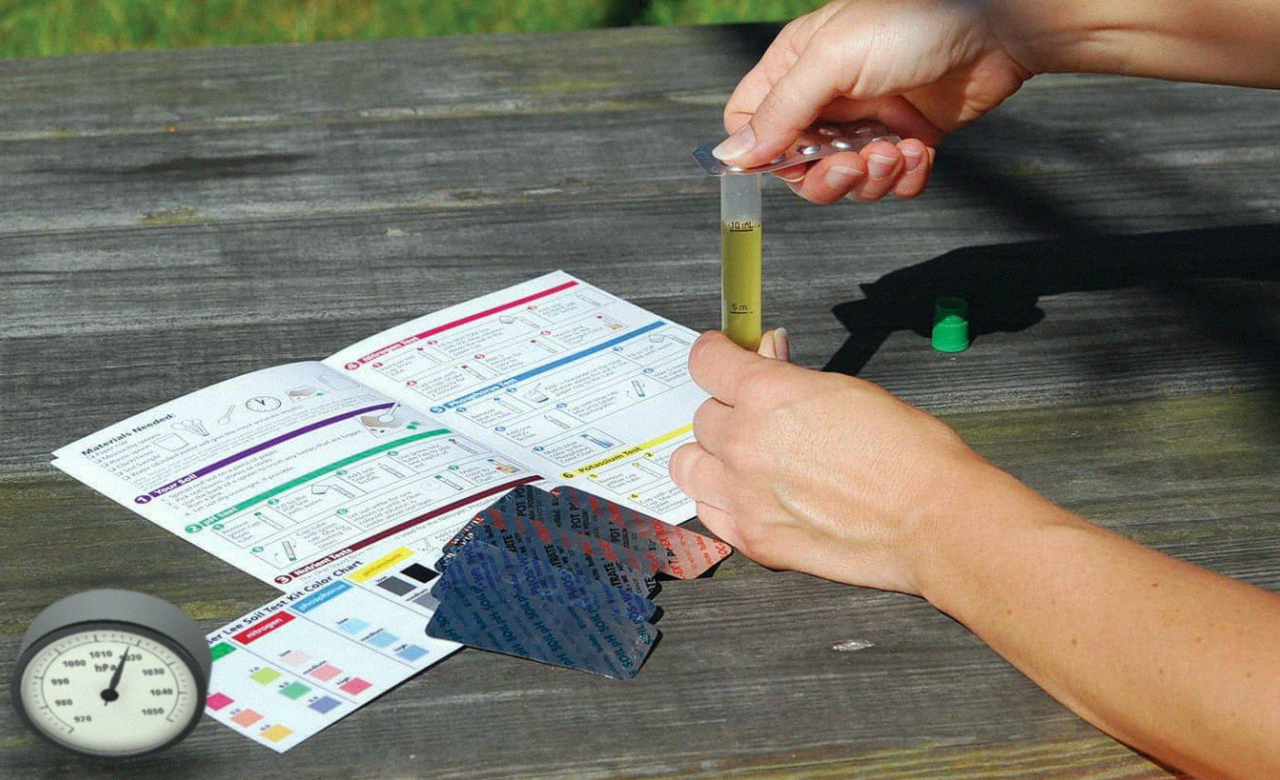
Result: 1018 (hPa)
